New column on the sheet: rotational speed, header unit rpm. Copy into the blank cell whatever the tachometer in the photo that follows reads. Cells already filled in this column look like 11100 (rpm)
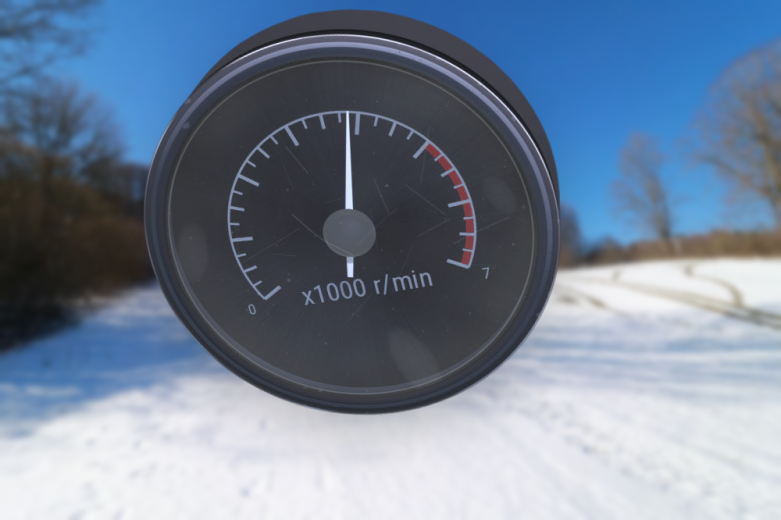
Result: 3875 (rpm)
